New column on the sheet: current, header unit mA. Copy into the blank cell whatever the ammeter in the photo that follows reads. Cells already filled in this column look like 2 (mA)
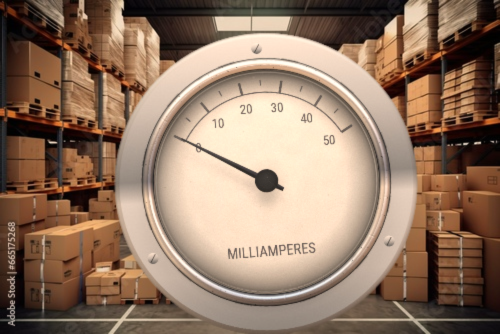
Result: 0 (mA)
